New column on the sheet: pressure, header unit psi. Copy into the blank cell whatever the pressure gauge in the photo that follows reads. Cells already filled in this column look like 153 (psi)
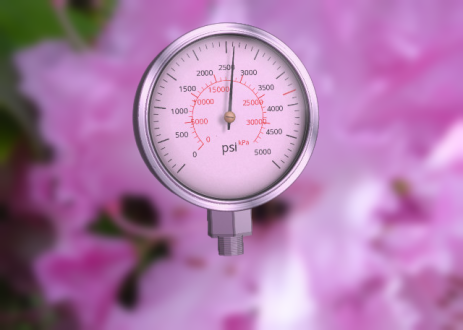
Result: 2600 (psi)
